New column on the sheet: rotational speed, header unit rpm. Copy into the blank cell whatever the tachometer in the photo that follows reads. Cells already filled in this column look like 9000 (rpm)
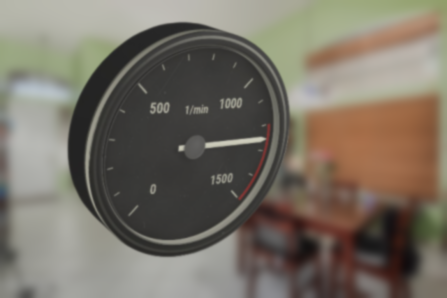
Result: 1250 (rpm)
